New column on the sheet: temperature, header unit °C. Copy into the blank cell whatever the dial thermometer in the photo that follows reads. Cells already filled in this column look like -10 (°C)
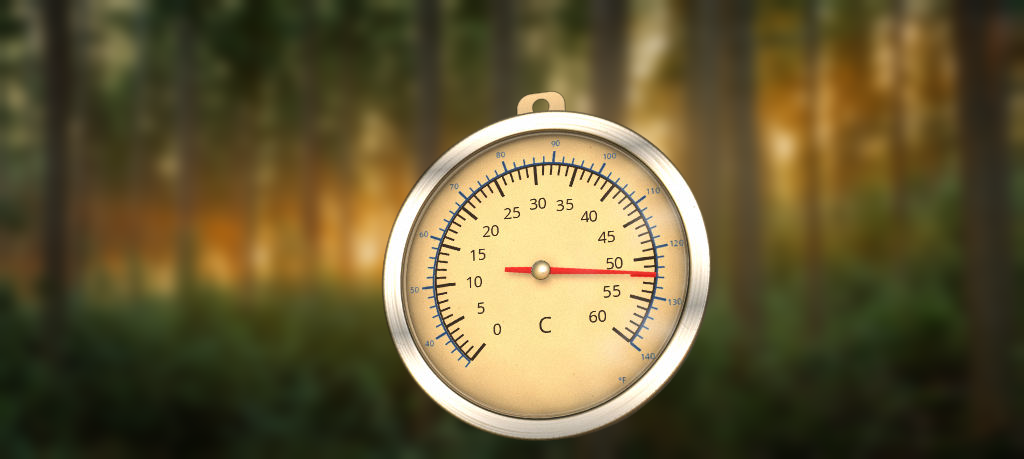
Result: 52 (°C)
